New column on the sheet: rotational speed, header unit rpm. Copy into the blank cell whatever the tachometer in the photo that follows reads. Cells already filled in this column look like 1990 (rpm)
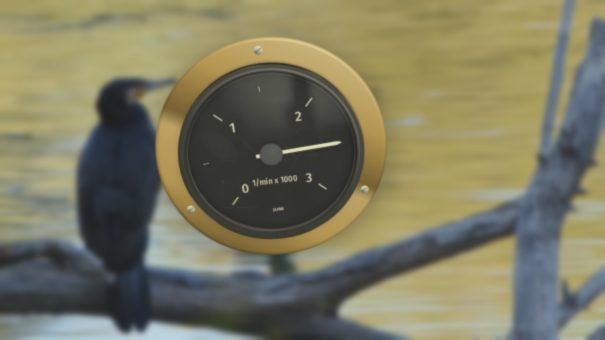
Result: 2500 (rpm)
